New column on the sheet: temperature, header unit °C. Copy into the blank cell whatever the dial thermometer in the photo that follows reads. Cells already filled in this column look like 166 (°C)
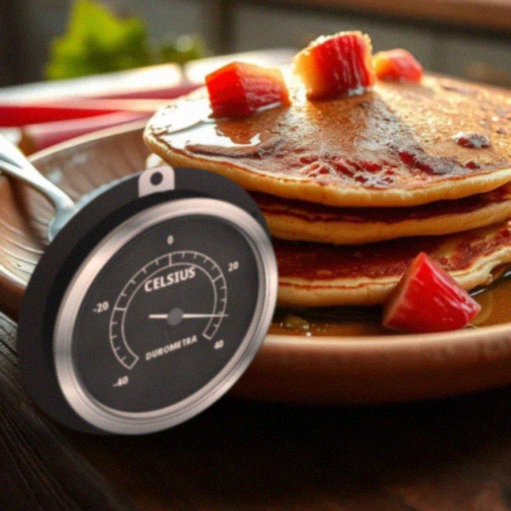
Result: 32 (°C)
